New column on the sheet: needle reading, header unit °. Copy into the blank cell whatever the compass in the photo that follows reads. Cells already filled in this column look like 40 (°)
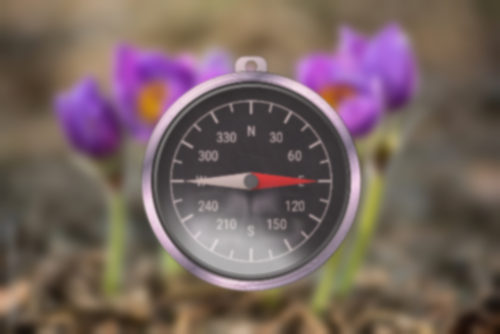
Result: 90 (°)
